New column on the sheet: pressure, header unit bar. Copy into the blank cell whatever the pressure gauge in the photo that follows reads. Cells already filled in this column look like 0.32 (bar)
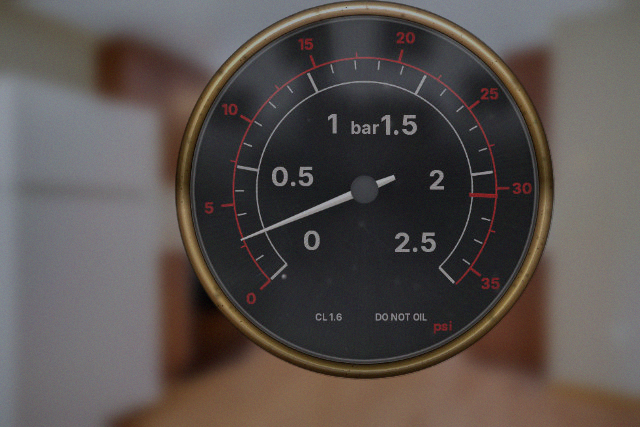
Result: 0.2 (bar)
